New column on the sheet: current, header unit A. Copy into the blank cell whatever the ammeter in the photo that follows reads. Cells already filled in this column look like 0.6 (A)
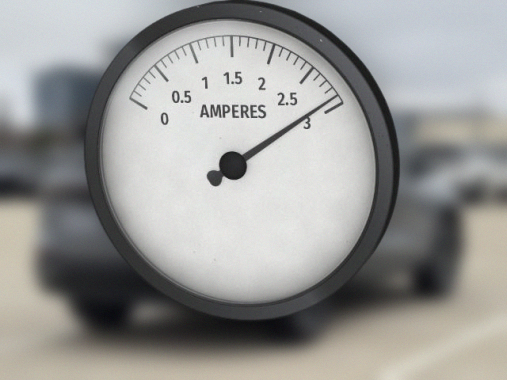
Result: 2.9 (A)
